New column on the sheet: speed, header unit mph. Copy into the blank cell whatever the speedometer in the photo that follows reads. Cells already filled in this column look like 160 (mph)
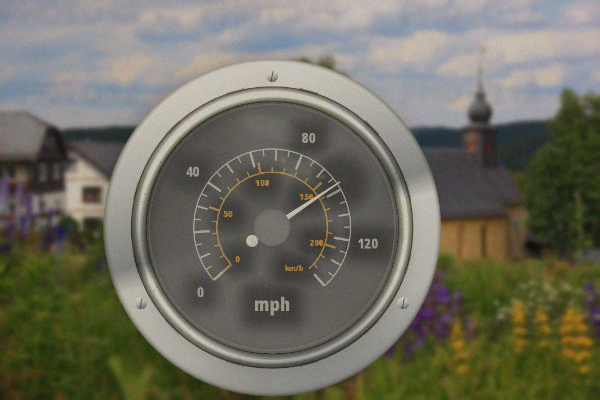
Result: 97.5 (mph)
